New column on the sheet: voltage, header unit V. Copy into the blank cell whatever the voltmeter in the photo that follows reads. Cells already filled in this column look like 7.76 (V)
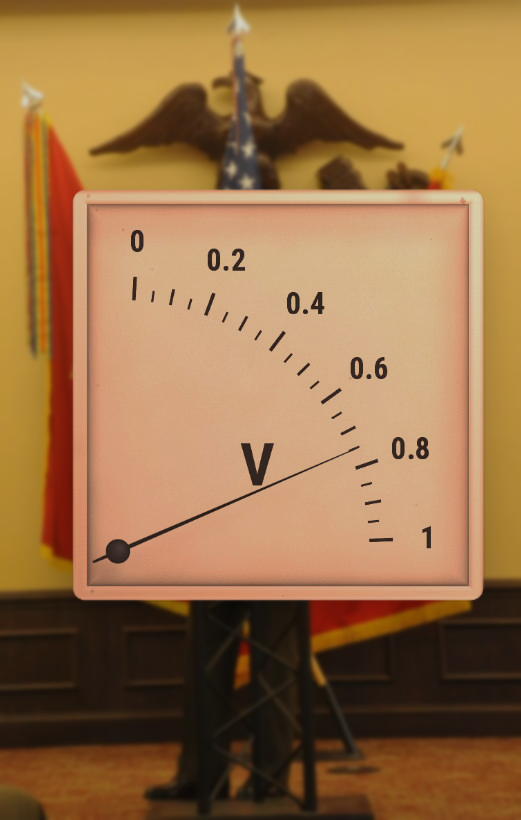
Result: 0.75 (V)
